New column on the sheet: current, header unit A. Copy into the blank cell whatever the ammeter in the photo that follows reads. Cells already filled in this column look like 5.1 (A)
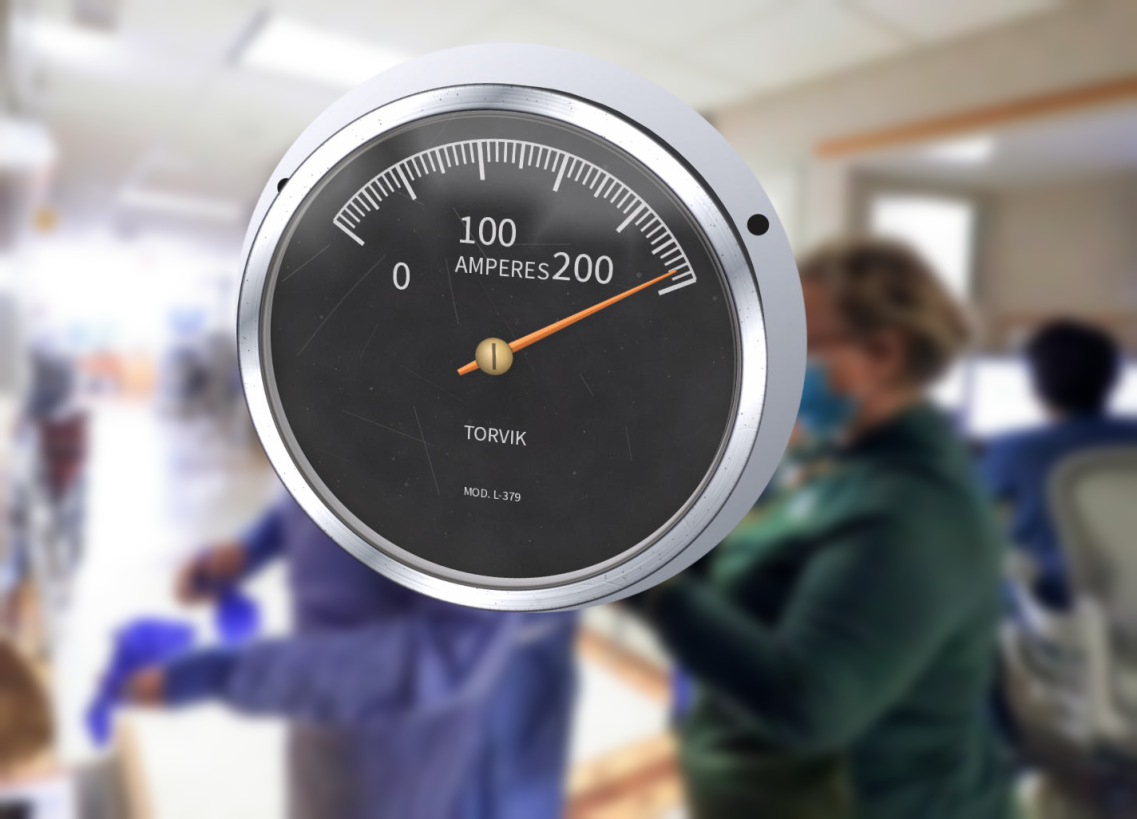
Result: 240 (A)
